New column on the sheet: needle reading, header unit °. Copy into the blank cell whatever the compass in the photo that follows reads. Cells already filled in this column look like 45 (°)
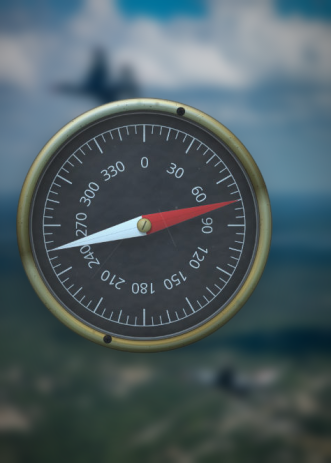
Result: 75 (°)
